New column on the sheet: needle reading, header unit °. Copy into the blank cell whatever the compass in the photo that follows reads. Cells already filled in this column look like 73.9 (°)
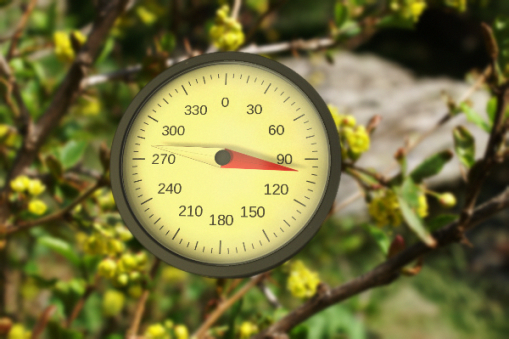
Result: 100 (°)
